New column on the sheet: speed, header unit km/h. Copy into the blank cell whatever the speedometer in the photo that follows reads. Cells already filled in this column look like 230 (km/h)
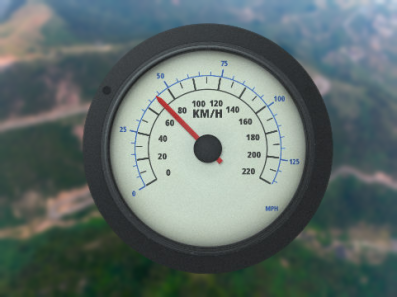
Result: 70 (km/h)
